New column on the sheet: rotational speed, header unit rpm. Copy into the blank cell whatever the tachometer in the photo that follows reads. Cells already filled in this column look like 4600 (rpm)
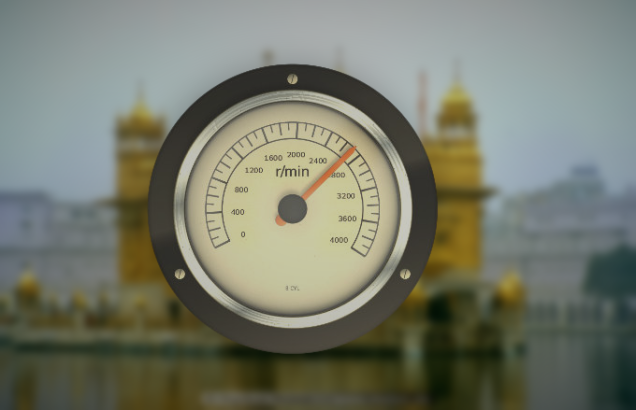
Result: 2700 (rpm)
